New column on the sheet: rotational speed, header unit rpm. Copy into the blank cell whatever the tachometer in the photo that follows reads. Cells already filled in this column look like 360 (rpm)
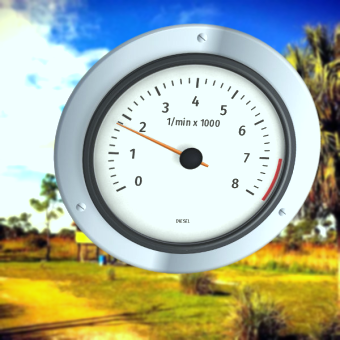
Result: 1800 (rpm)
